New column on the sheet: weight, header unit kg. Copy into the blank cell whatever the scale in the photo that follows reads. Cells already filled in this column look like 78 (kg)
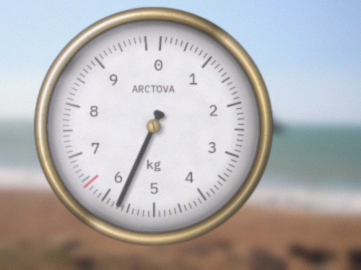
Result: 5.7 (kg)
